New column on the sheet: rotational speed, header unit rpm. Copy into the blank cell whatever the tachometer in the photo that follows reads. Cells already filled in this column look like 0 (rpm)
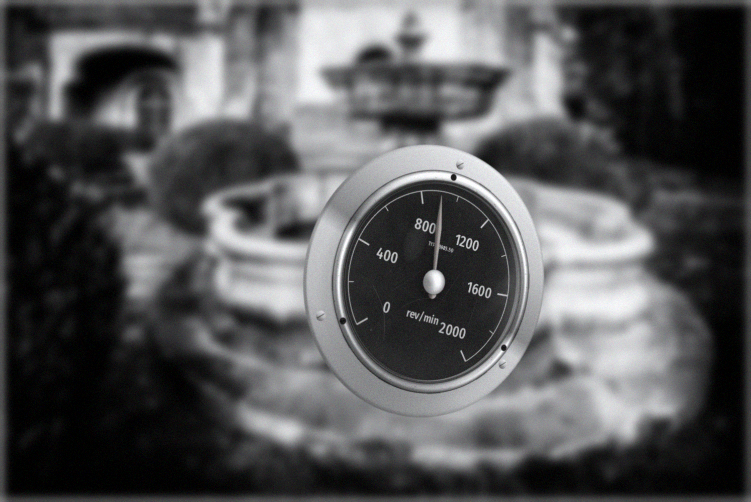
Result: 900 (rpm)
